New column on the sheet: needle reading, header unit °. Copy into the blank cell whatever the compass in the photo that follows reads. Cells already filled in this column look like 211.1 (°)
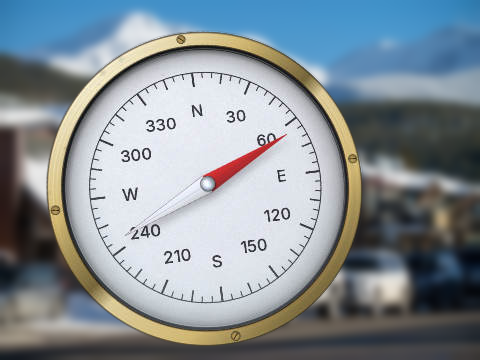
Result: 65 (°)
